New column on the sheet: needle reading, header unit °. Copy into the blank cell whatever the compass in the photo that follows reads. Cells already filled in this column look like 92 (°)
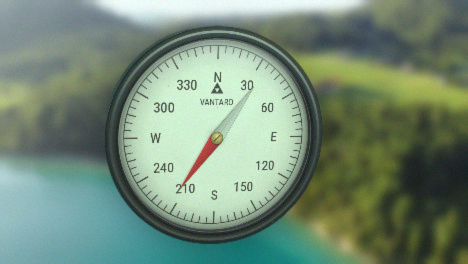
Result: 215 (°)
